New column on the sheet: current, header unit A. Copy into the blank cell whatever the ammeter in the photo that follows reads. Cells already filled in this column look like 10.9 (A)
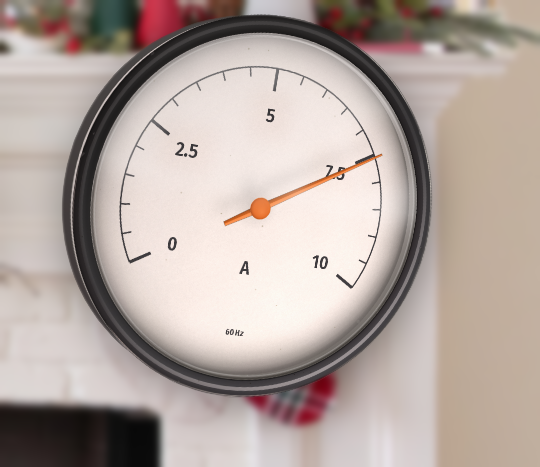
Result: 7.5 (A)
